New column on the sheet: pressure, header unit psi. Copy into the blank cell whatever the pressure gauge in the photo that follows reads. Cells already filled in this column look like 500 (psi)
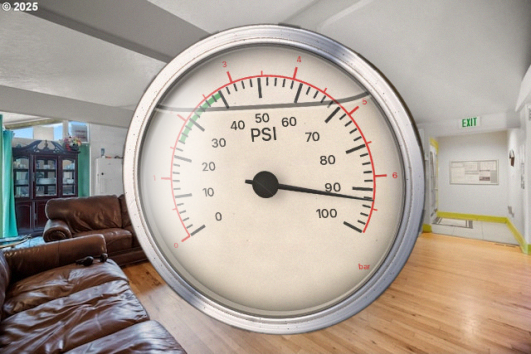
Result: 92 (psi)
